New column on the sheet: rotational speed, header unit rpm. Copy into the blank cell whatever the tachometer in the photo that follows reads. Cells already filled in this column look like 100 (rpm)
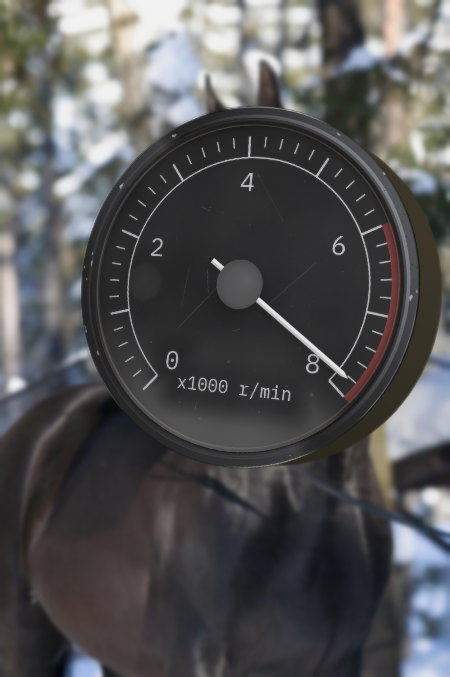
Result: 7800 (rpm)
